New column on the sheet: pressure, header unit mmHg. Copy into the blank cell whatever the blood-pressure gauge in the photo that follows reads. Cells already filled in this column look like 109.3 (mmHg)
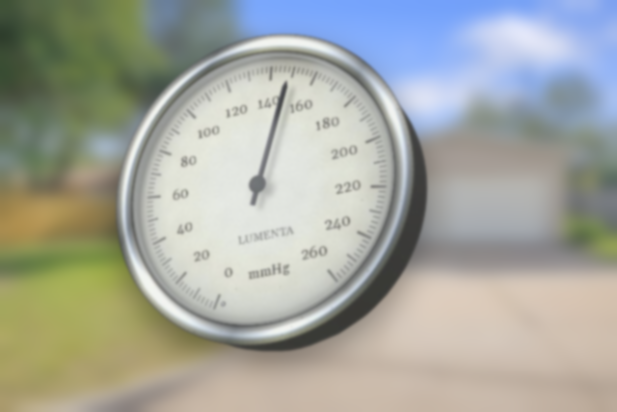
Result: 150 (mmHg)
